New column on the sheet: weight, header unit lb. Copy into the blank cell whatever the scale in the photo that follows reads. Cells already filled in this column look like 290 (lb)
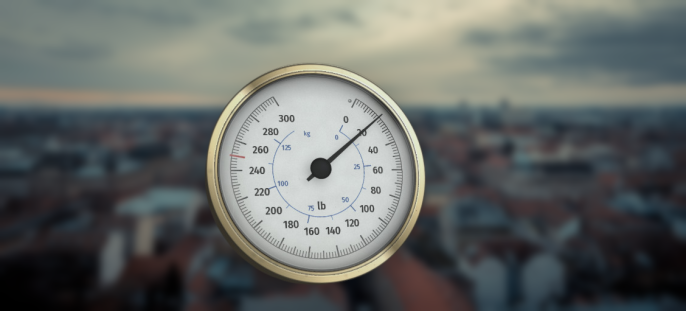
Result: 20 (lb)
